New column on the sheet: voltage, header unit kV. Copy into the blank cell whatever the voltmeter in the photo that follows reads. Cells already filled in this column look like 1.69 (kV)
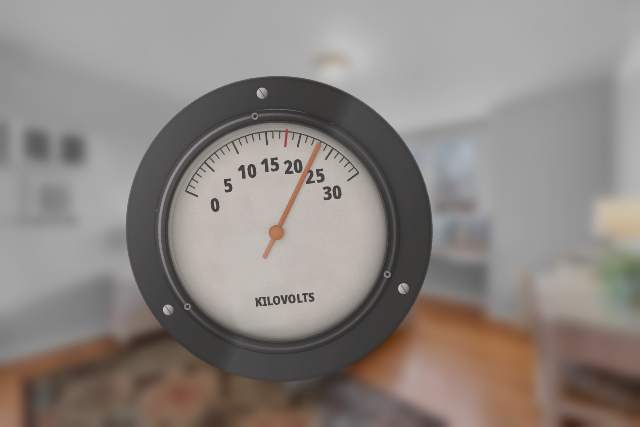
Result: 23 (kV)
